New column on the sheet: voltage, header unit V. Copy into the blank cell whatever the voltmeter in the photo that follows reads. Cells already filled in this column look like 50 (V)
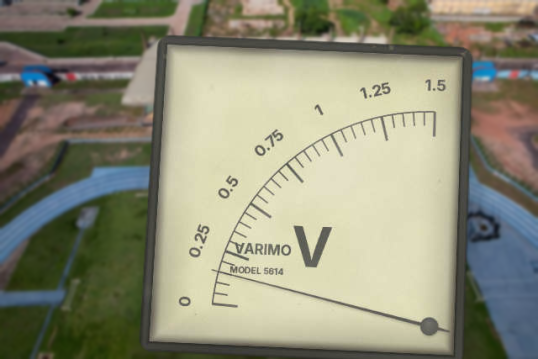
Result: 0.15 (V)
